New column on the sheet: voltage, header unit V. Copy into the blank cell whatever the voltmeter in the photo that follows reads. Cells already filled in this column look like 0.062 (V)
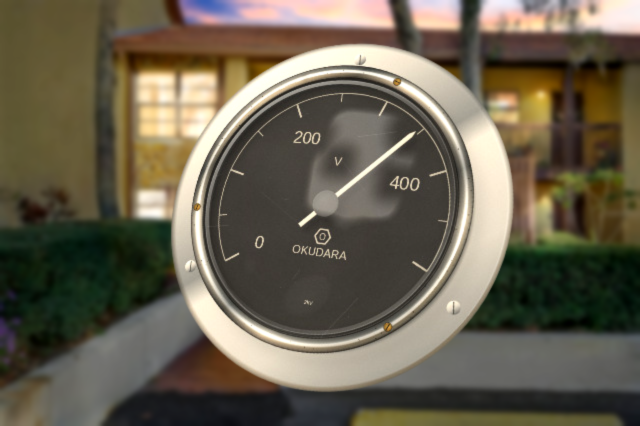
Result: 350 (V)
